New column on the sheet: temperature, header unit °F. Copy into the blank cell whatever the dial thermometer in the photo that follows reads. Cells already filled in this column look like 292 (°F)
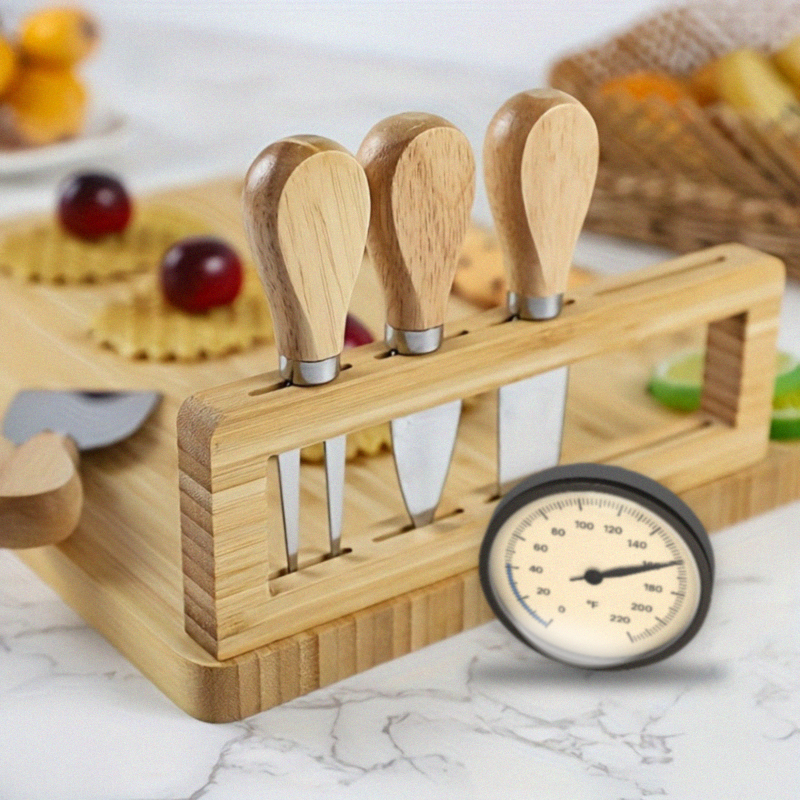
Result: 160 (°F)
